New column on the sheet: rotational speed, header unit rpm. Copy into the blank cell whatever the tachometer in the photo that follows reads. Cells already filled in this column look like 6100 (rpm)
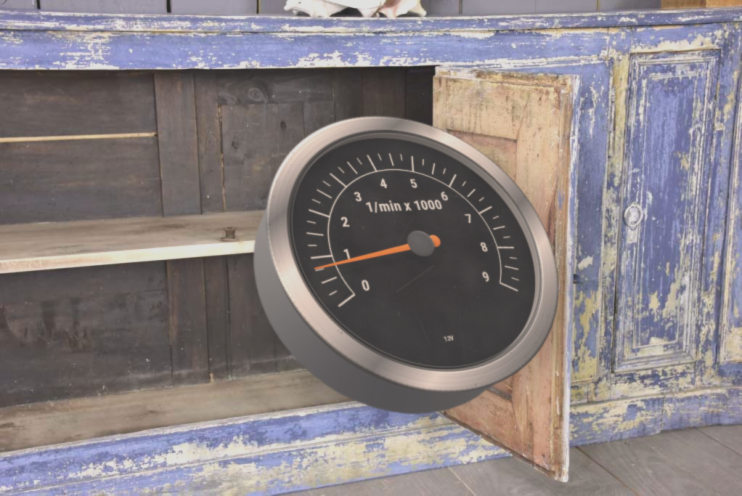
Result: 750 (rpm)
